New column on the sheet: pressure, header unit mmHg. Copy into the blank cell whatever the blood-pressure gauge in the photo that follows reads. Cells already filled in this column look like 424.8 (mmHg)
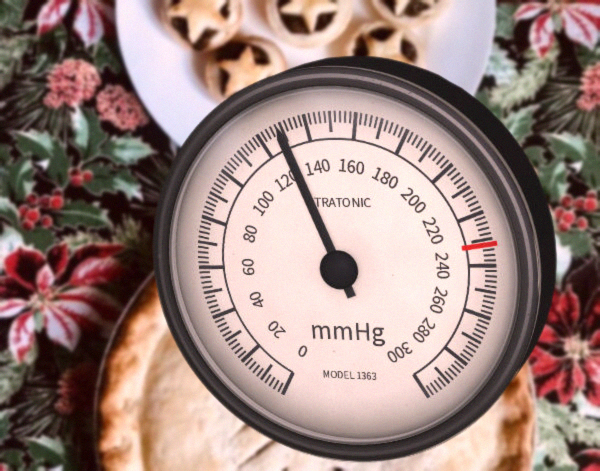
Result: 130 (mmHg)
